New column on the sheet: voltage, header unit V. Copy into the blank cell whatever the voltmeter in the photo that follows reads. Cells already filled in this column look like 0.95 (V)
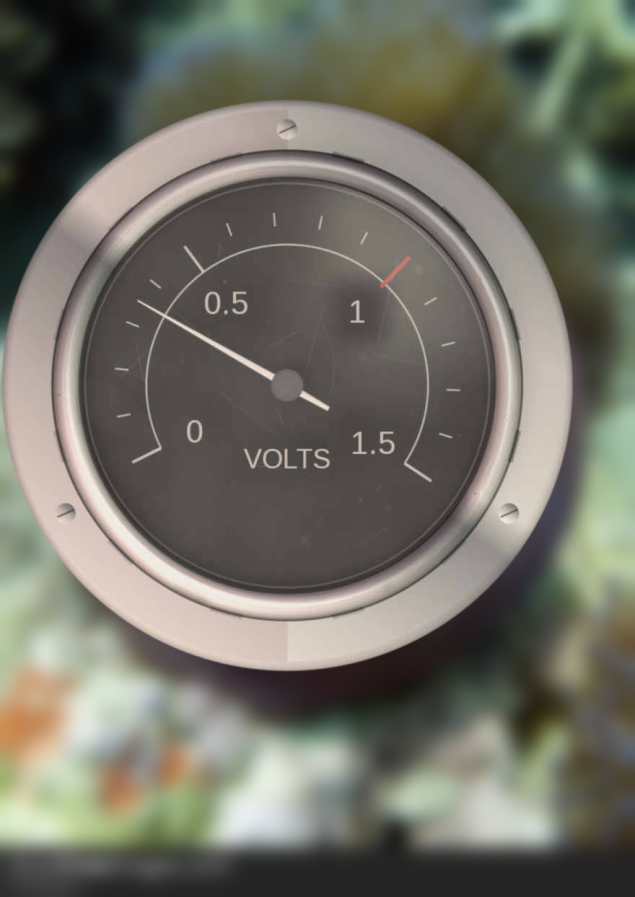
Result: 0.35 (V)
